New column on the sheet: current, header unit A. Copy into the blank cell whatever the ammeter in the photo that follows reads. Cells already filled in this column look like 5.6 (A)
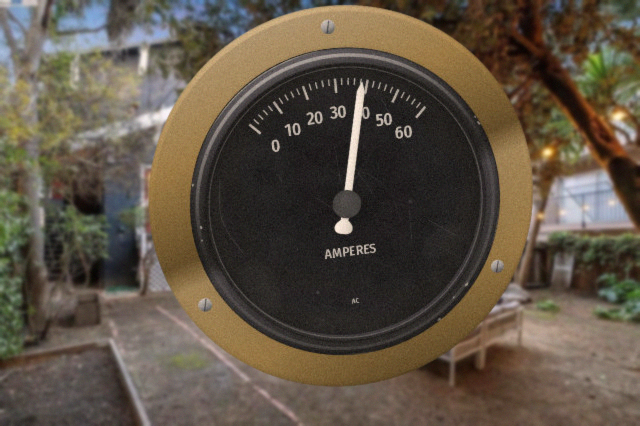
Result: 38 (A)
